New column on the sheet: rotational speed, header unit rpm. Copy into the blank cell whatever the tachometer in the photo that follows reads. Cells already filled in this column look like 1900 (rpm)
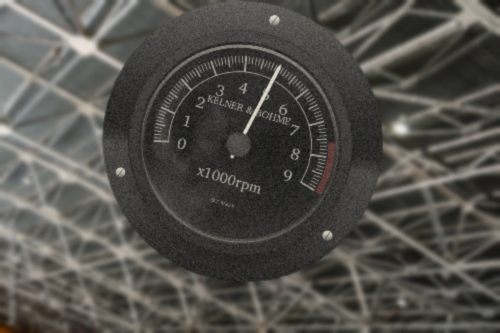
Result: 5000 (rpm)
